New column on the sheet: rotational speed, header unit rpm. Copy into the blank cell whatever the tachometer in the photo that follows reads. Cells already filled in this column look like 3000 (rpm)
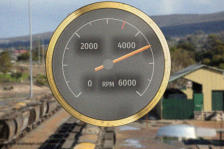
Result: 4500 (rpm)
